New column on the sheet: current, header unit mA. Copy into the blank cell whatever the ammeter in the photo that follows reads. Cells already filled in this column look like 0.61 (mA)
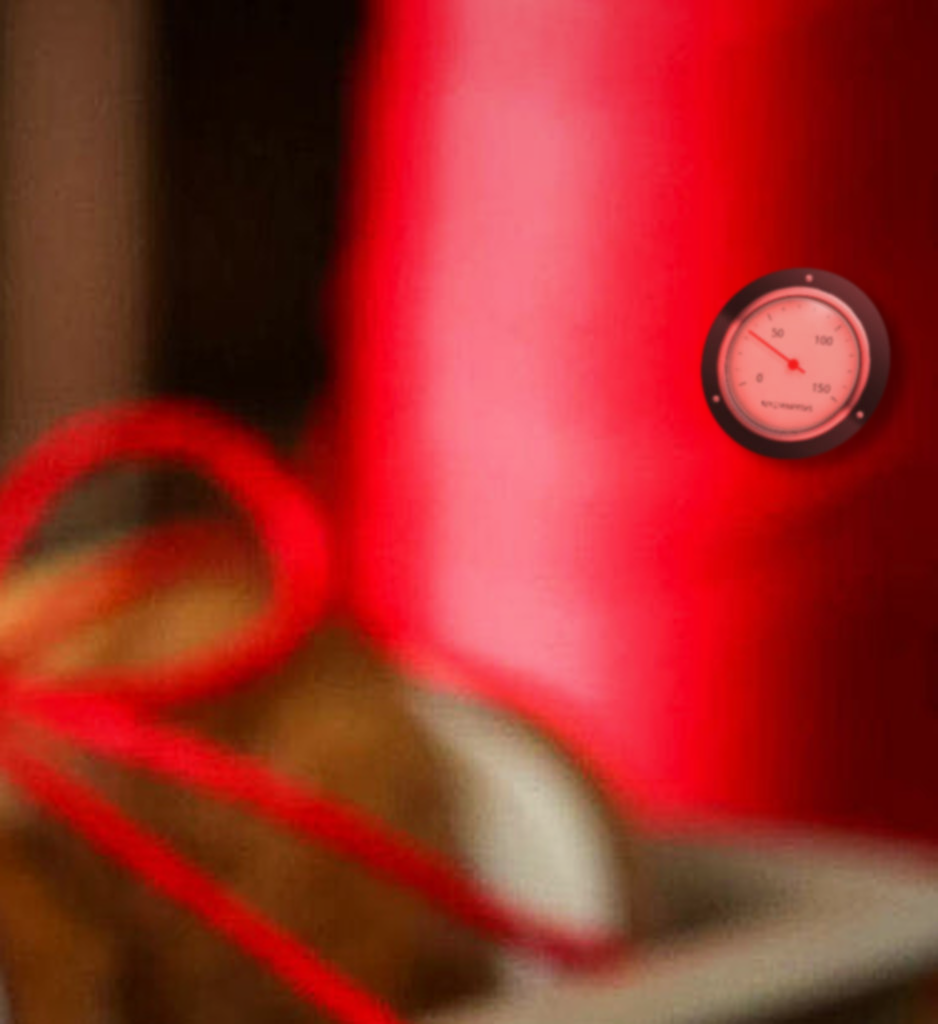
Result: 35 (mA)
